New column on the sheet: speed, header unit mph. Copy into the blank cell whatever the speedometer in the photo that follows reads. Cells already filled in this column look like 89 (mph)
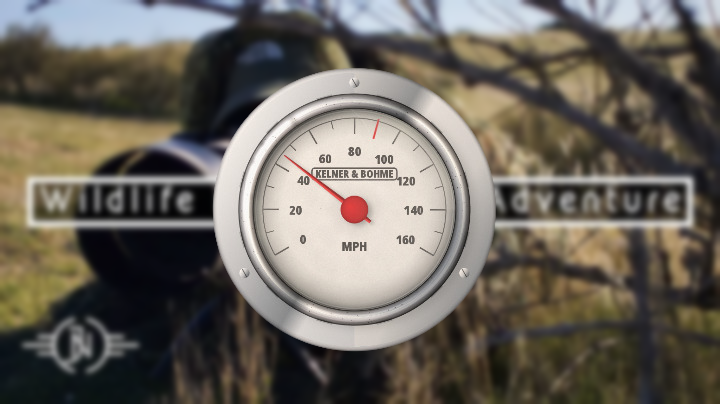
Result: 45 (mph)
